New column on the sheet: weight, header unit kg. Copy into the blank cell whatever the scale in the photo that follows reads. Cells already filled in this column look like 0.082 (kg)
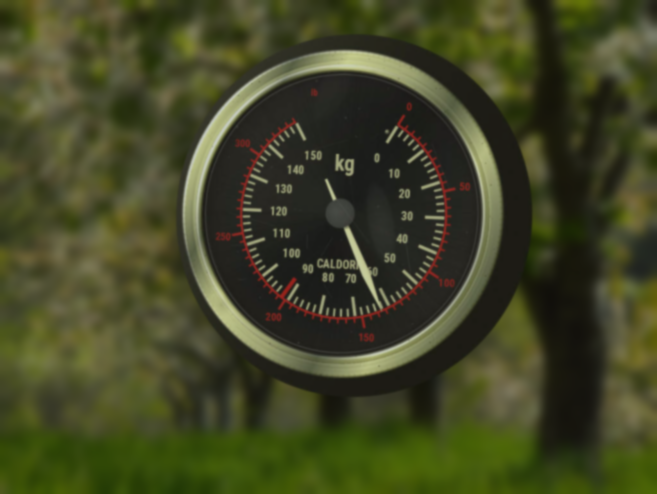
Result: 62 (kg)
